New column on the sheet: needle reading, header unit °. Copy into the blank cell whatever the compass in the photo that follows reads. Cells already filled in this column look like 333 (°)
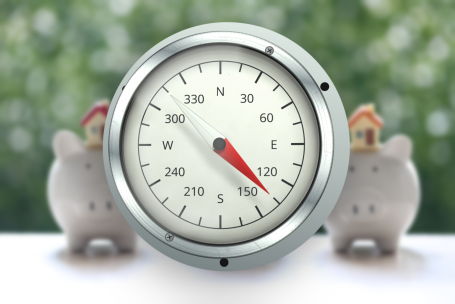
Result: 135 (°)
